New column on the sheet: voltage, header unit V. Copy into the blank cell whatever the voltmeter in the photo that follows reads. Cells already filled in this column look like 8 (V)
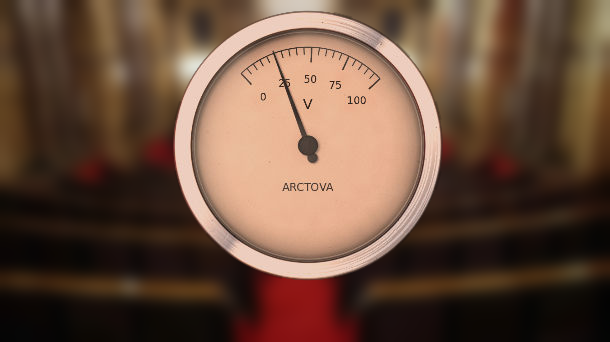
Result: 25 (V)
